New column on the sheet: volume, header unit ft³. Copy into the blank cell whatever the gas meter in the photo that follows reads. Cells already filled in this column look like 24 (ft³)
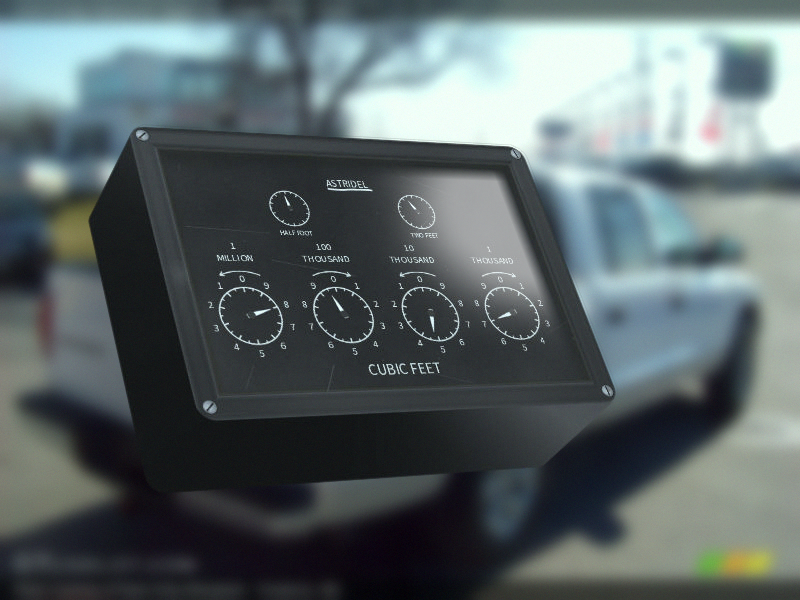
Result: 794700 (ft³)
